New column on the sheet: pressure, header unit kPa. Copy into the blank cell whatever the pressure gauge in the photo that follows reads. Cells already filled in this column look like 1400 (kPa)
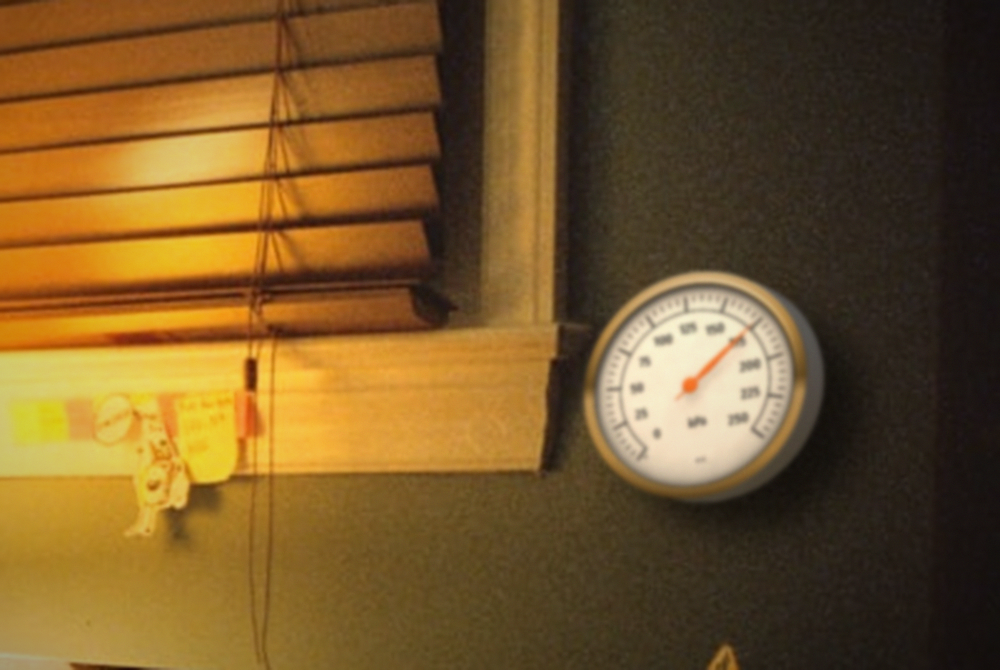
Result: 175 (kPa)
